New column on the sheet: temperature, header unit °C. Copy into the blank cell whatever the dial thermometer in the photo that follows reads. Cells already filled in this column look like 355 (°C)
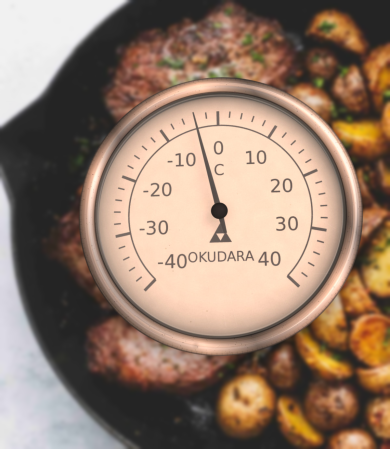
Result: -4 (°C)
